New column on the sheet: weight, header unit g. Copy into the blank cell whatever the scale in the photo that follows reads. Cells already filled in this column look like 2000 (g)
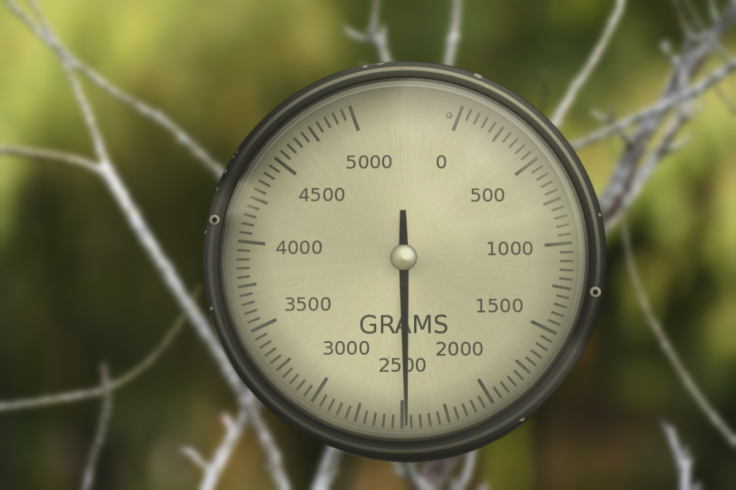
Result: 2475 (g)
